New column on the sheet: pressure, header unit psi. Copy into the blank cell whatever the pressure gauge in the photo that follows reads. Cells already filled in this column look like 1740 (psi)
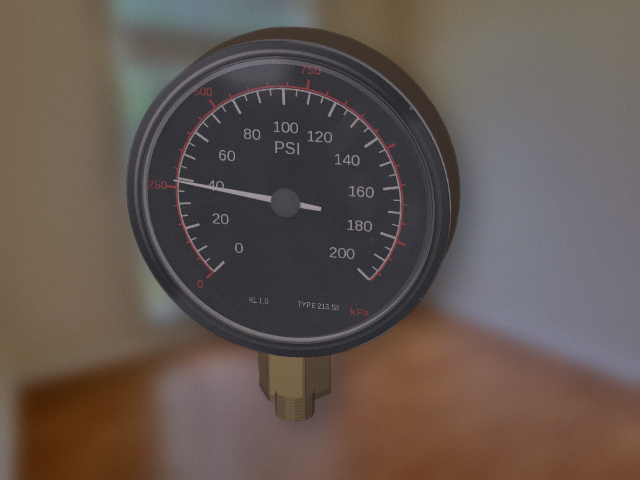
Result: 40 (psi)
